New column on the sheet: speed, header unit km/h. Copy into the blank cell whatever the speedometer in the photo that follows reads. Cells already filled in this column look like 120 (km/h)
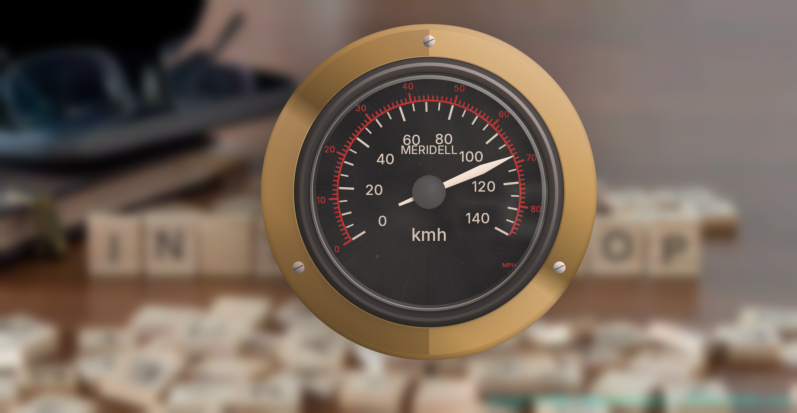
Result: 110 (km/h)
